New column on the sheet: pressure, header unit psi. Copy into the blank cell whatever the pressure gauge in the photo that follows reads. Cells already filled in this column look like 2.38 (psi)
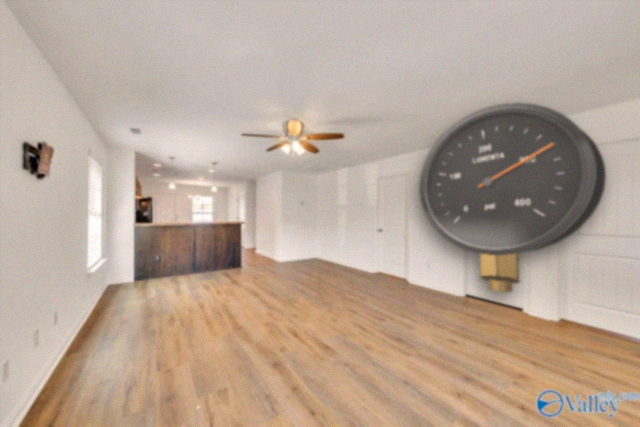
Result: 300 (psi)
